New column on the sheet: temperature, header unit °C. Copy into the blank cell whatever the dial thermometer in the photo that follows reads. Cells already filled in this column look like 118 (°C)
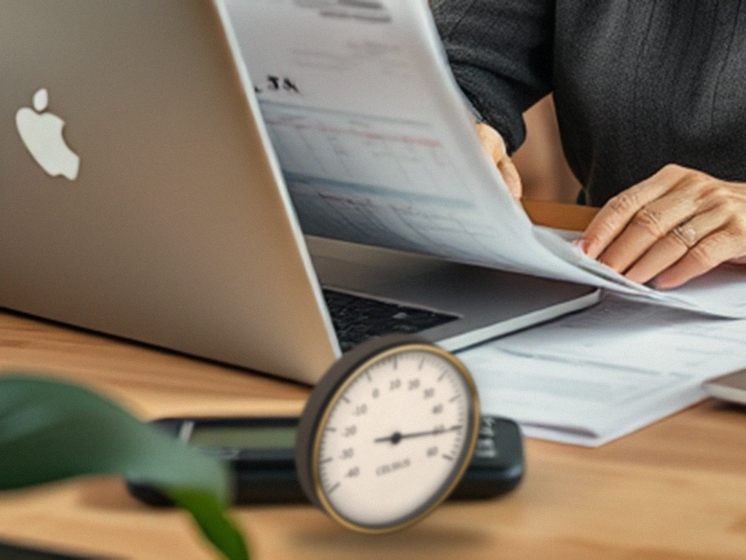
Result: 50 (°C)
